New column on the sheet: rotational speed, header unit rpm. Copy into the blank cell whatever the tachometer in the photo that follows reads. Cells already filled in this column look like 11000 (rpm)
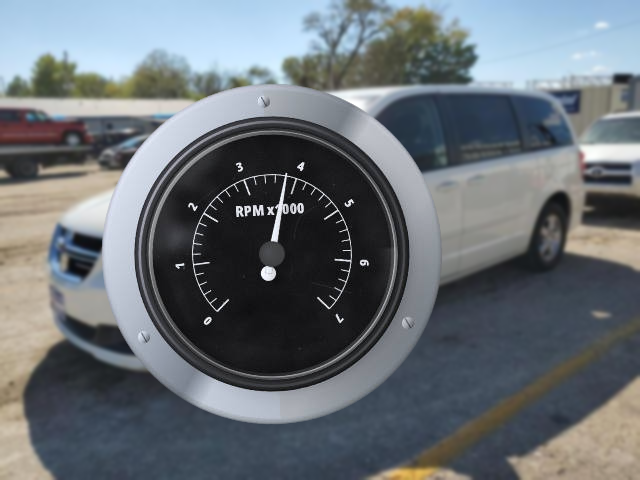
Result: 3800 (rpm)
